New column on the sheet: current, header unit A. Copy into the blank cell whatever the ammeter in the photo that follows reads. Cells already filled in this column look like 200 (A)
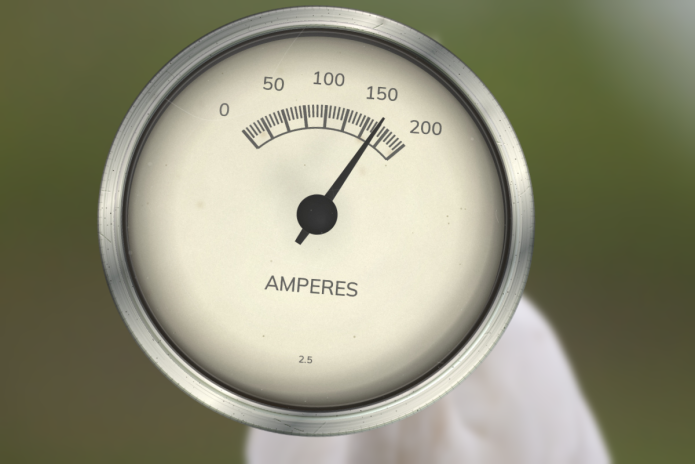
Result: 165 (A)
